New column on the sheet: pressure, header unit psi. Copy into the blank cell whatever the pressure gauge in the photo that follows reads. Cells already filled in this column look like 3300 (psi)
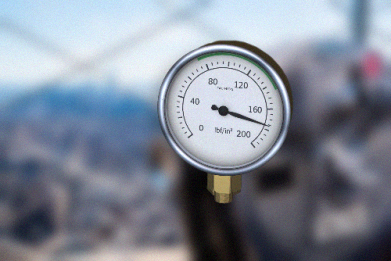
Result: 175 (psi)
